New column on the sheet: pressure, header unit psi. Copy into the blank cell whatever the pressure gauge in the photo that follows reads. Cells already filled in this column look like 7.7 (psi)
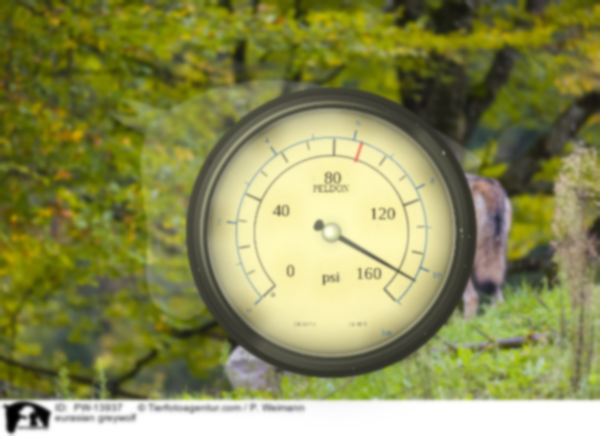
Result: 150 (psi)
